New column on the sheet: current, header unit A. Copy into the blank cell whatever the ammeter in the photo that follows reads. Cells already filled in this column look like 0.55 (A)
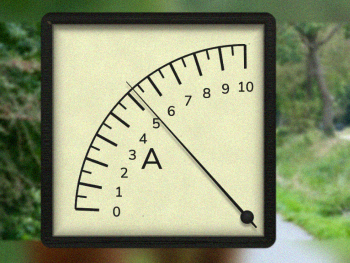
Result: 5.25 (A)
